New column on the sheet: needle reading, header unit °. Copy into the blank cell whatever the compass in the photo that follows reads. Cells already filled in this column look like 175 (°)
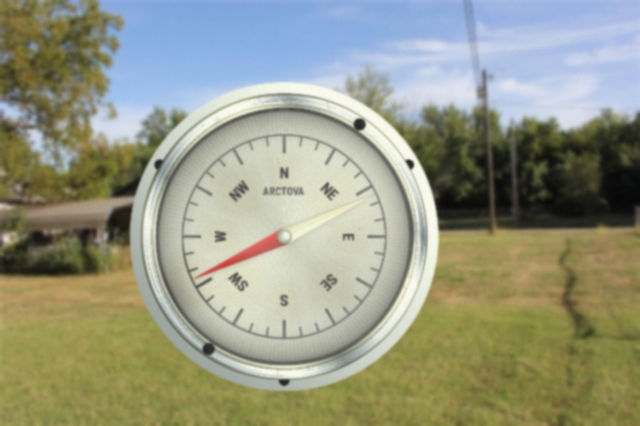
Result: 245 (°)
